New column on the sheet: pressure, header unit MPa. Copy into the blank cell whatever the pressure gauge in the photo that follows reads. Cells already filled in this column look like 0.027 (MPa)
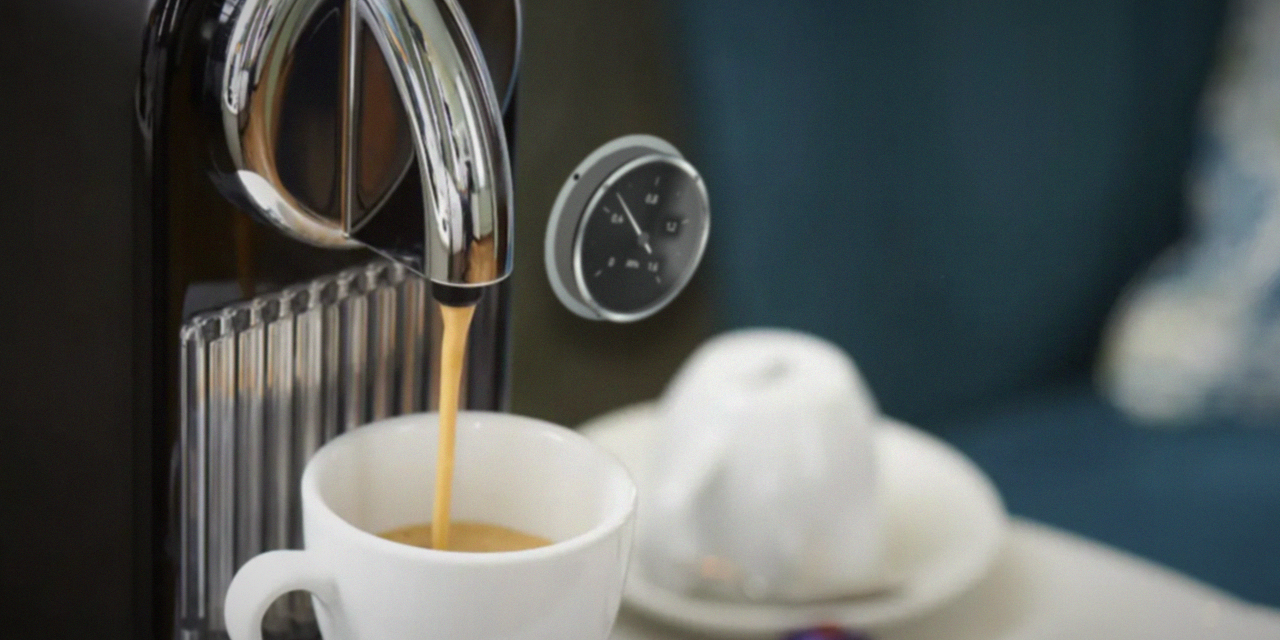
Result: 0.5 (MPa)
